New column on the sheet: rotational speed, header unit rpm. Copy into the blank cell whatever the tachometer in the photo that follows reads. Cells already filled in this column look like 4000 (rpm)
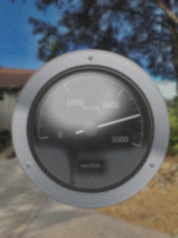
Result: 2500 (rpm)
